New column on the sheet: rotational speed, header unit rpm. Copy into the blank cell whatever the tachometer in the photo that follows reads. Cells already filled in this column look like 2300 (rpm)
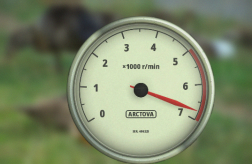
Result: 6750 (rpm)
